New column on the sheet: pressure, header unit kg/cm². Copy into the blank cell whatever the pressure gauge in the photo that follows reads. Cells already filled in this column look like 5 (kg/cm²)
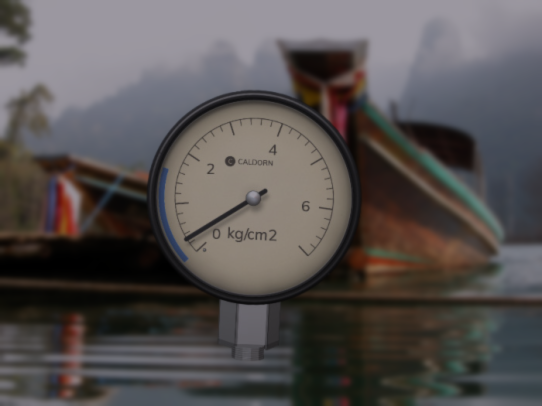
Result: 0.3 (kg/cm²)
